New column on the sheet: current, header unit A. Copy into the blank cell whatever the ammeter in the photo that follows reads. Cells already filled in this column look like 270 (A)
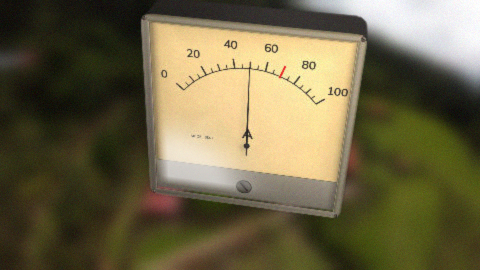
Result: 50 (A)
